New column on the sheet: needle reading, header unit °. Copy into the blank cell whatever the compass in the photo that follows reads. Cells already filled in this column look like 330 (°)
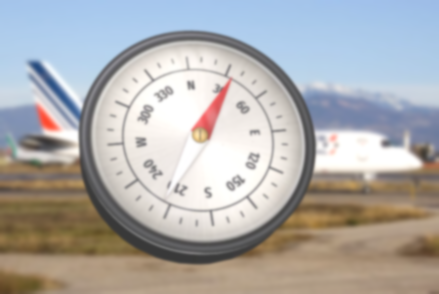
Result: 35 (°)
